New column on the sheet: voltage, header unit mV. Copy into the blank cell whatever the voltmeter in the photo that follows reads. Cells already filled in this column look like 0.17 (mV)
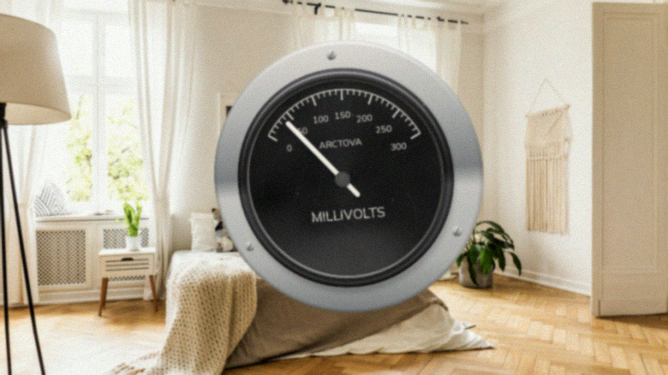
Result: 40 (mV)
